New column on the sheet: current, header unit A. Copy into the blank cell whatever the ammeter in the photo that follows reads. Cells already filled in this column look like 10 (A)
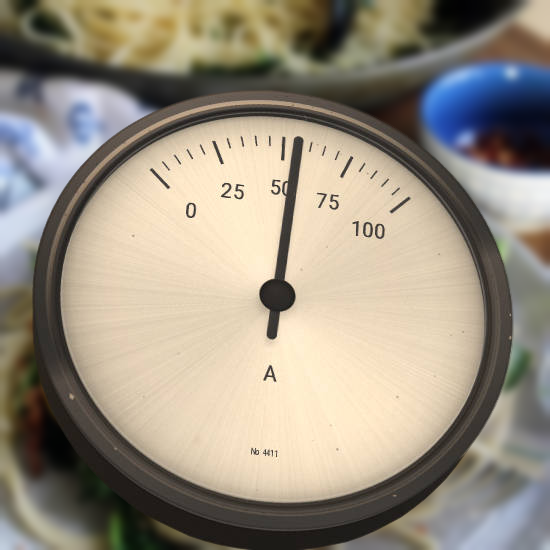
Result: 55 (A)
